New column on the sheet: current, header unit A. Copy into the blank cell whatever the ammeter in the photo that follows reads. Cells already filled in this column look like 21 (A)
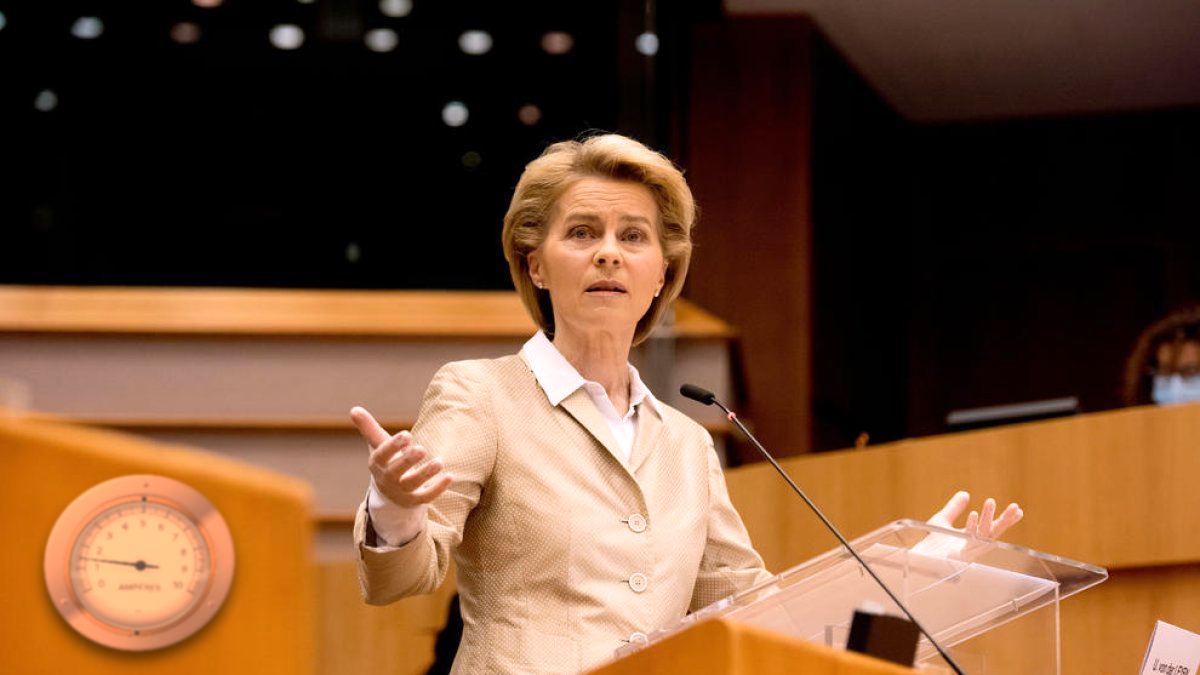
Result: 1.5 (A)
